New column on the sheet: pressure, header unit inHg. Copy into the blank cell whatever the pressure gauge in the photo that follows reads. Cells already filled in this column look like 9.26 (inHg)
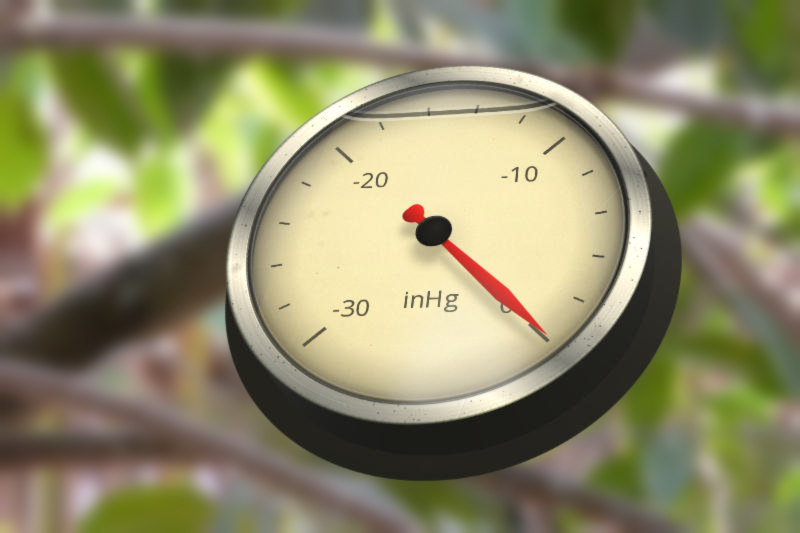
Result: 0 (inHg)
